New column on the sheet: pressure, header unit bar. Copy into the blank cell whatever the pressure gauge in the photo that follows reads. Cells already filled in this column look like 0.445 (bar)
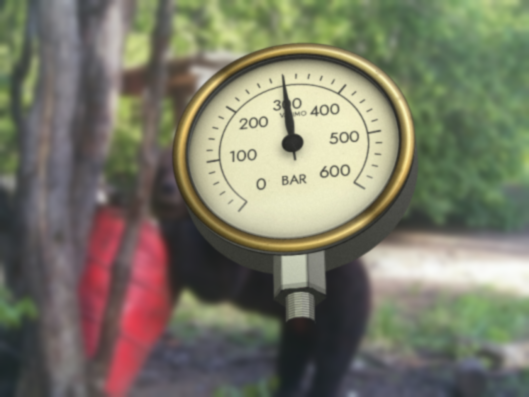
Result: 300 (bar)
